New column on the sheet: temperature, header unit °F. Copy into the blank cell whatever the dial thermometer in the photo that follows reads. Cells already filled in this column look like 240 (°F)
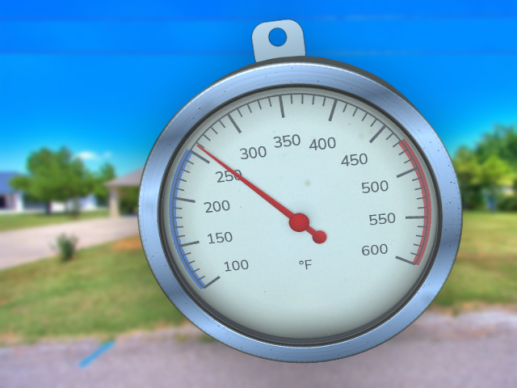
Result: 260 (°F)
